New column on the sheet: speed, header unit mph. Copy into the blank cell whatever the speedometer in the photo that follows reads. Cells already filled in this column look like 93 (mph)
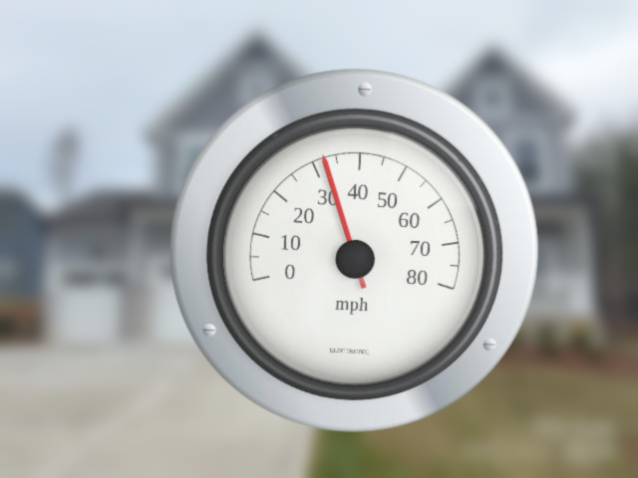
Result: 32.5 (mph)
